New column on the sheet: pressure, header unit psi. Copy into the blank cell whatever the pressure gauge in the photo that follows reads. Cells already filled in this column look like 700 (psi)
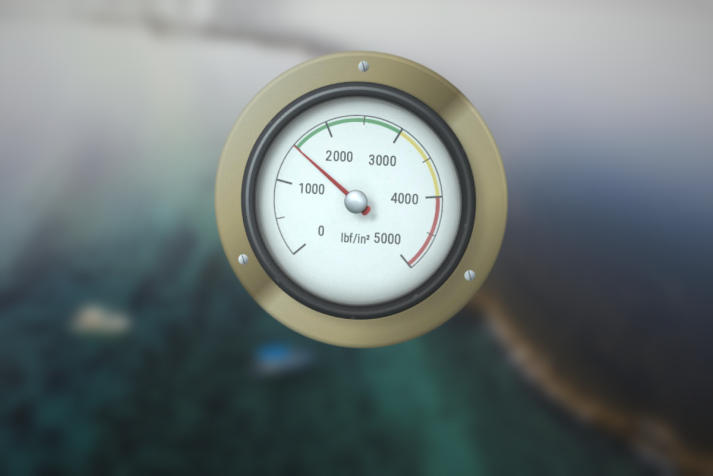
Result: 1500 (psi)
